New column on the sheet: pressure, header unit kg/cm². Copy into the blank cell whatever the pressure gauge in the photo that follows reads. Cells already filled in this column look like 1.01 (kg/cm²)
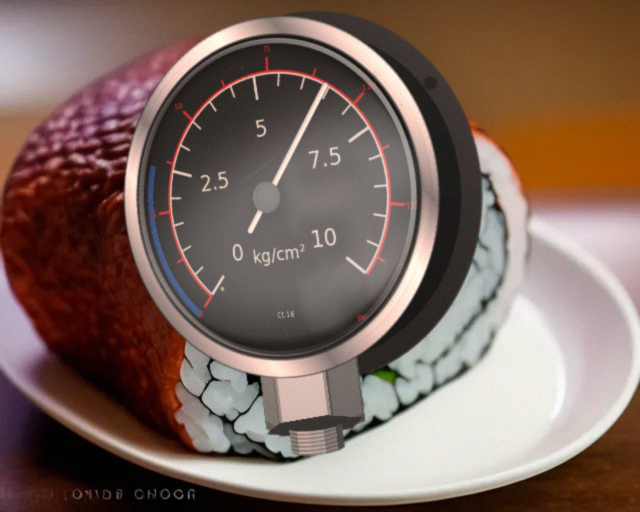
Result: 6.5 (kg/cm²)
